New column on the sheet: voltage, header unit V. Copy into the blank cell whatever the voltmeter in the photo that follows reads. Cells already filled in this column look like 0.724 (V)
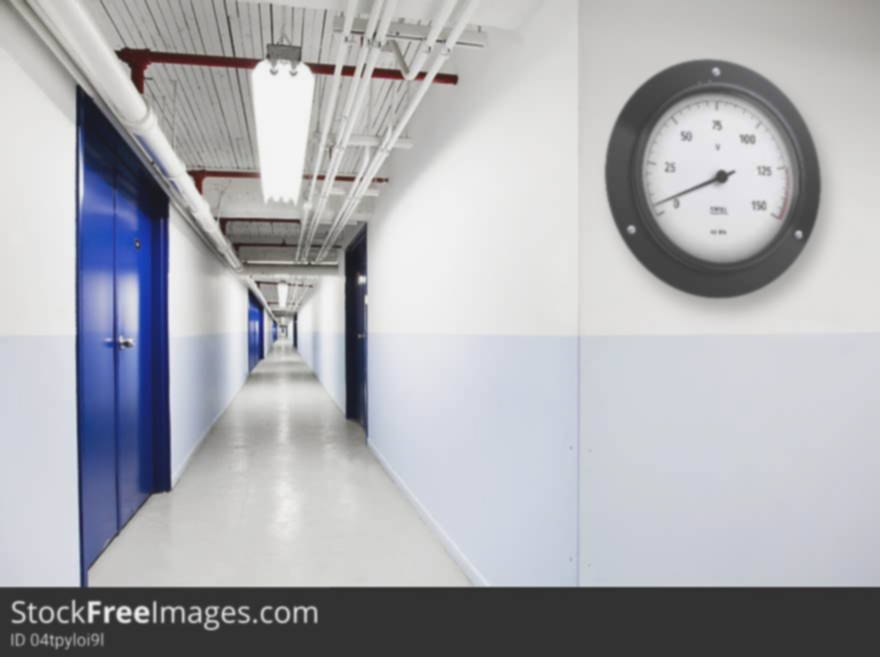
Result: 5 (V)
